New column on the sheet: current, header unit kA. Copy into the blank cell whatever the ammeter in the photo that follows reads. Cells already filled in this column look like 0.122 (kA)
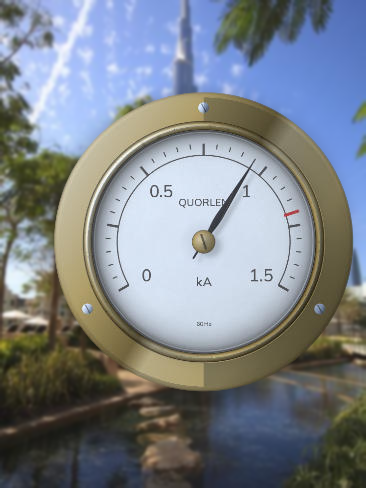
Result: 0.95 (kA)
